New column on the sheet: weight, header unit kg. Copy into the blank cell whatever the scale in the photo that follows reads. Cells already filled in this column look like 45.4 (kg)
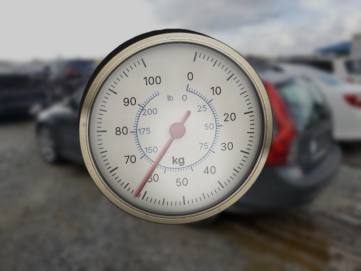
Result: 62 (kg)
